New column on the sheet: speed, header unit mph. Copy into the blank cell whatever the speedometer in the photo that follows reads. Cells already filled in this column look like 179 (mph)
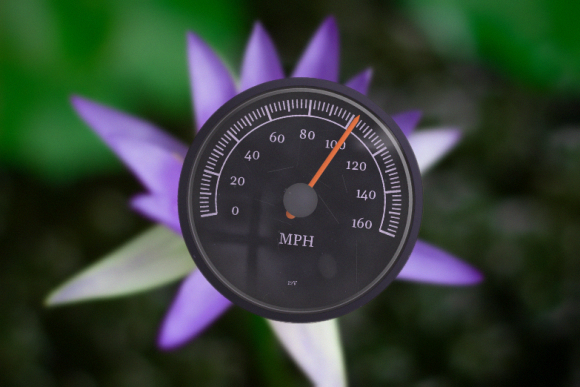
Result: 102 (mph)
